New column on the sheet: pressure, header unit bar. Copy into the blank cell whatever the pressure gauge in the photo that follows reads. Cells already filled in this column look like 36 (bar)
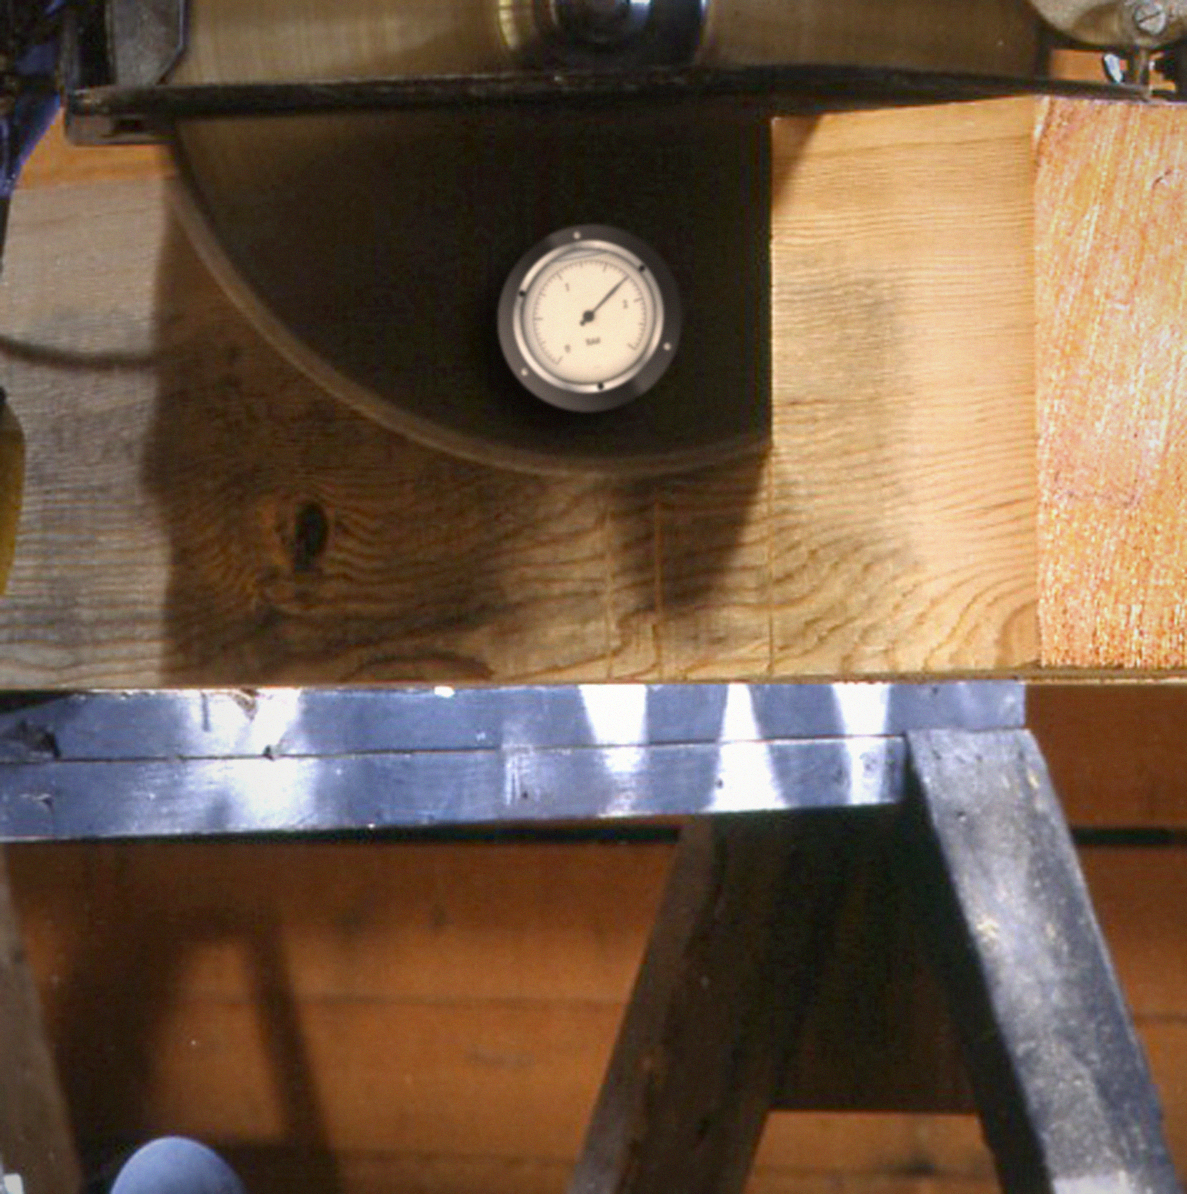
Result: 1.75 (bar)
